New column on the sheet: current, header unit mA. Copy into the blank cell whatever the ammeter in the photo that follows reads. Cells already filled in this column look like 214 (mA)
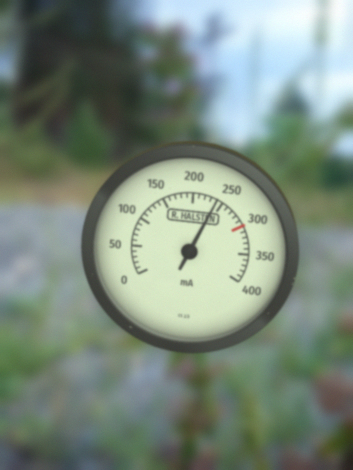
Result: 240 (mA)
